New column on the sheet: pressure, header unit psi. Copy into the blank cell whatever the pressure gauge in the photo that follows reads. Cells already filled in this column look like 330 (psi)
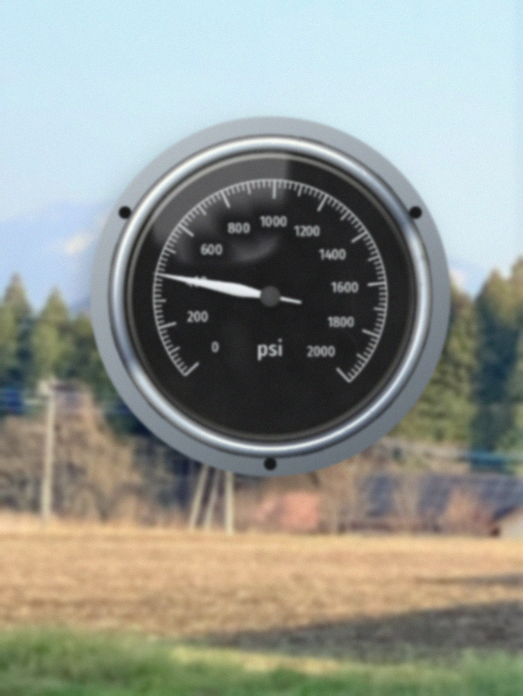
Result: 400 (psi)
